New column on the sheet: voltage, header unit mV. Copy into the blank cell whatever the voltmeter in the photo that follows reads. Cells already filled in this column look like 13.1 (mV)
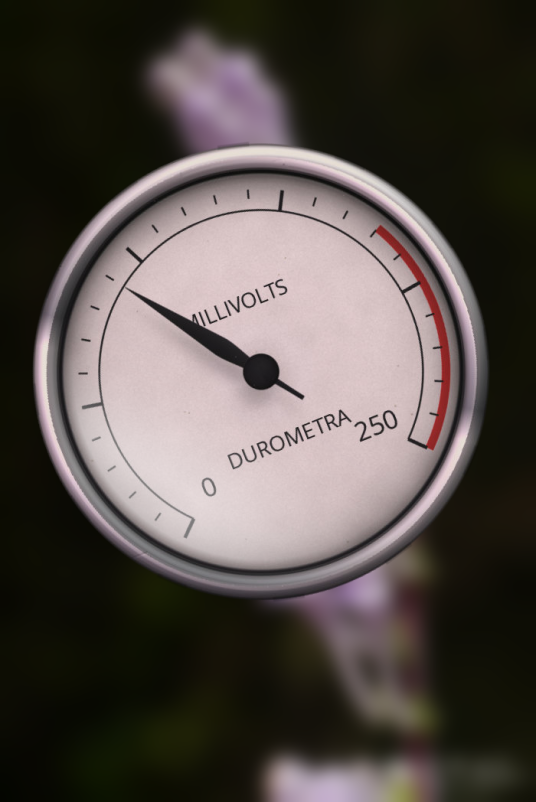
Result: 90 (mV)
